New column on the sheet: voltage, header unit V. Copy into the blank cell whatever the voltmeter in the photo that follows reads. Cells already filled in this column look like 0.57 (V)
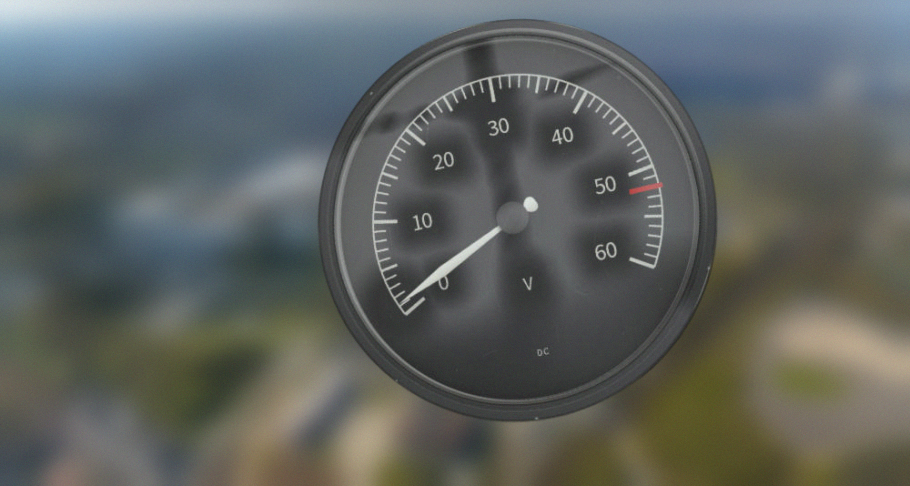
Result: 1 (V)
